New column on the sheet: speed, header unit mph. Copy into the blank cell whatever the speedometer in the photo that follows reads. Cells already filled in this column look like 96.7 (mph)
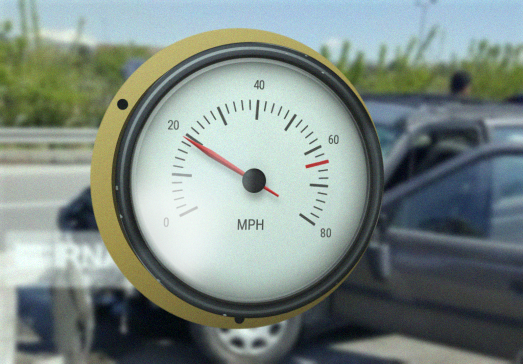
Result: 19 (mph)
